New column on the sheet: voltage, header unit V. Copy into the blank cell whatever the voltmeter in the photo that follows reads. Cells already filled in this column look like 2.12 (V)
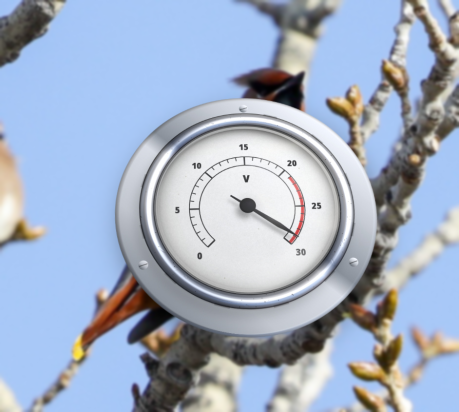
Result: 29 (V)
